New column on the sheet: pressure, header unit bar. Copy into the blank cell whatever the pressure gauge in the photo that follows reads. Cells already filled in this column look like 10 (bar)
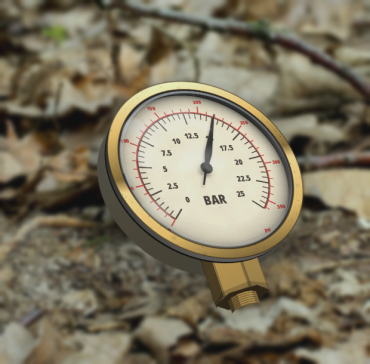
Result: 15 (bar)
